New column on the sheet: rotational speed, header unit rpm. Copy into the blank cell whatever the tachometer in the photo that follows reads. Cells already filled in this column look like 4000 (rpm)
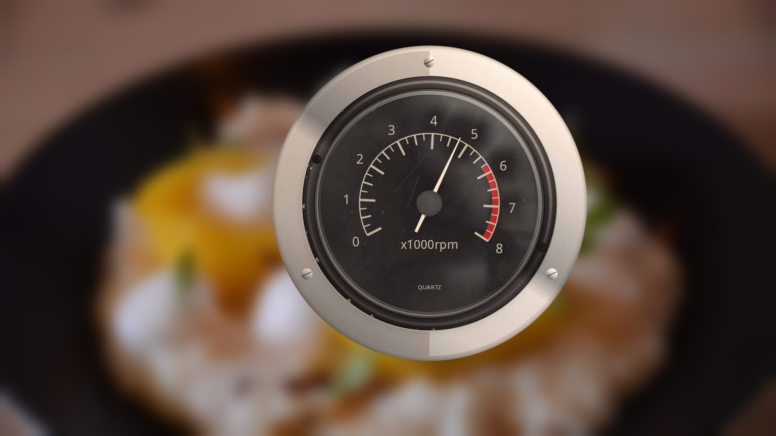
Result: 4750 (rpm)
